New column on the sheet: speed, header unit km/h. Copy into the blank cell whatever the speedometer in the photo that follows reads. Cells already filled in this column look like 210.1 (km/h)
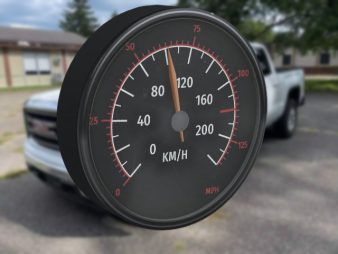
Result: 100 (km/h)
